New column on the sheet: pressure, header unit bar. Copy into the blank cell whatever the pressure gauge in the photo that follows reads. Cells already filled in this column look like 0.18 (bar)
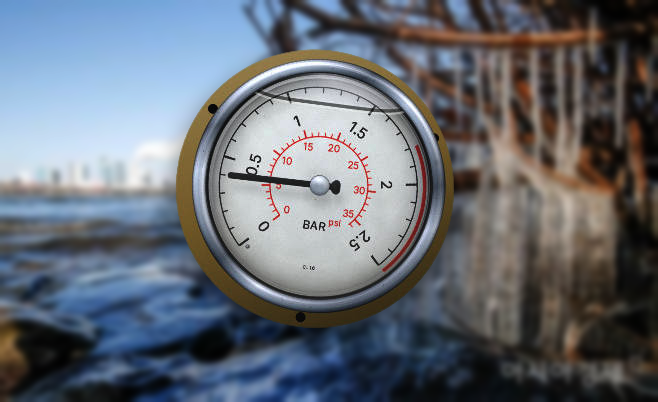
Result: 0.4 (bar)
